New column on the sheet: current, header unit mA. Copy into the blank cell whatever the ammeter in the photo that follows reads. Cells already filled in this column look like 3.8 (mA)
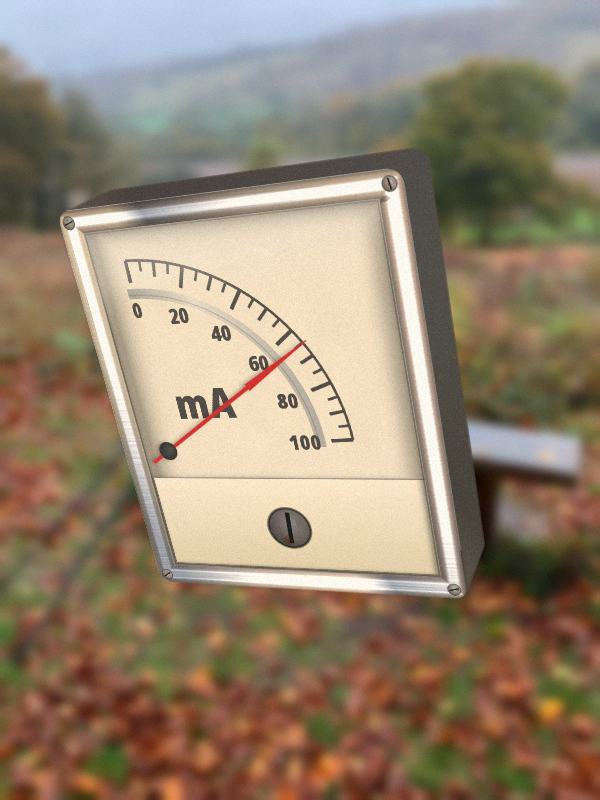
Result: 65 (mA)
